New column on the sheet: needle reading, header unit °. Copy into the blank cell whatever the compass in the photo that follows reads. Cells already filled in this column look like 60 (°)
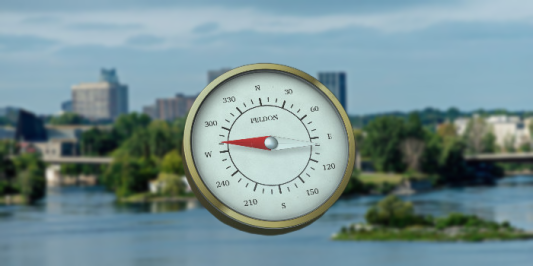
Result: 280 (°)
